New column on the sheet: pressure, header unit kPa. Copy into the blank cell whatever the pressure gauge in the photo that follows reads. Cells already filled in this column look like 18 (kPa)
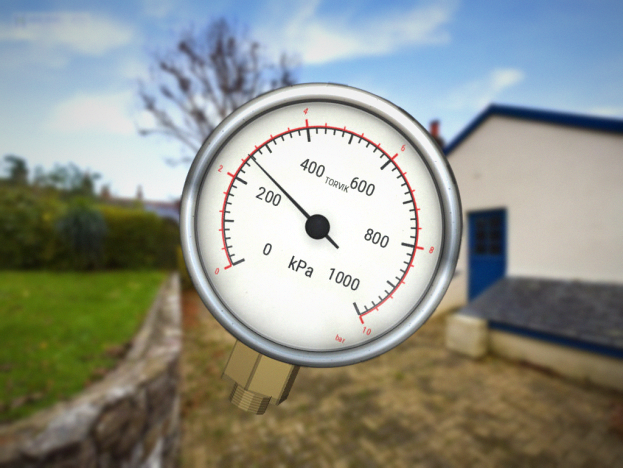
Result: 260 (kPa)
